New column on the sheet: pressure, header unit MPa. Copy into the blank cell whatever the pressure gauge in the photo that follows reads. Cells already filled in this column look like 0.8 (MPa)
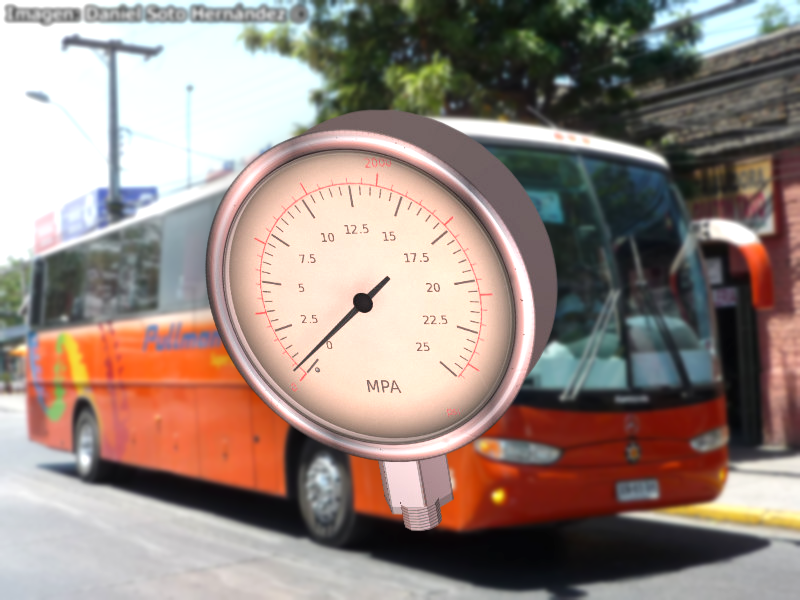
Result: 0.5 (MPa)
